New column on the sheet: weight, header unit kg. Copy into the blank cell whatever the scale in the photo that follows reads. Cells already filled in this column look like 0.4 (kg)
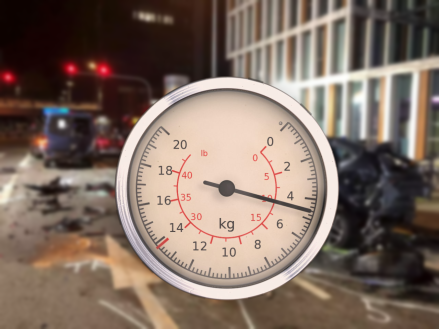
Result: 4.6 (kg)
